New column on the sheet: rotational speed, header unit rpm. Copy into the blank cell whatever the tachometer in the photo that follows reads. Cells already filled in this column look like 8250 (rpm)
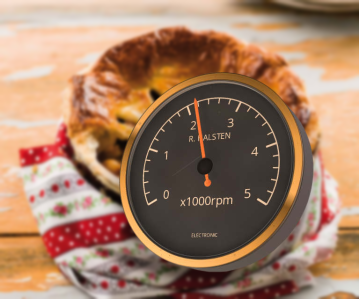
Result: 2200 (rpm)
